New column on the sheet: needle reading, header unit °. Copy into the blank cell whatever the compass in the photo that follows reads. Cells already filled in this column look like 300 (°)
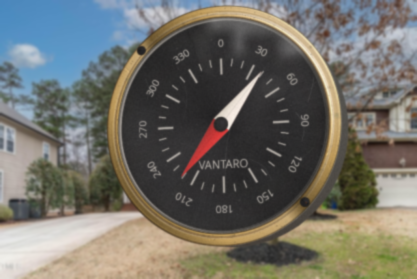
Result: 220 (°)
